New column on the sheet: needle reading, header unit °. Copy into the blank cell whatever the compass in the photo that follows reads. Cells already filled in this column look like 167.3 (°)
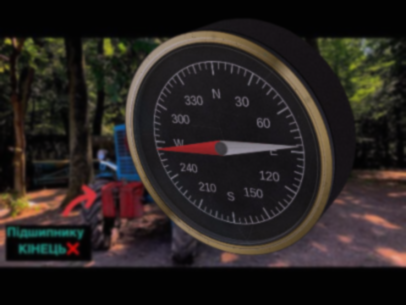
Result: 265 (°)
